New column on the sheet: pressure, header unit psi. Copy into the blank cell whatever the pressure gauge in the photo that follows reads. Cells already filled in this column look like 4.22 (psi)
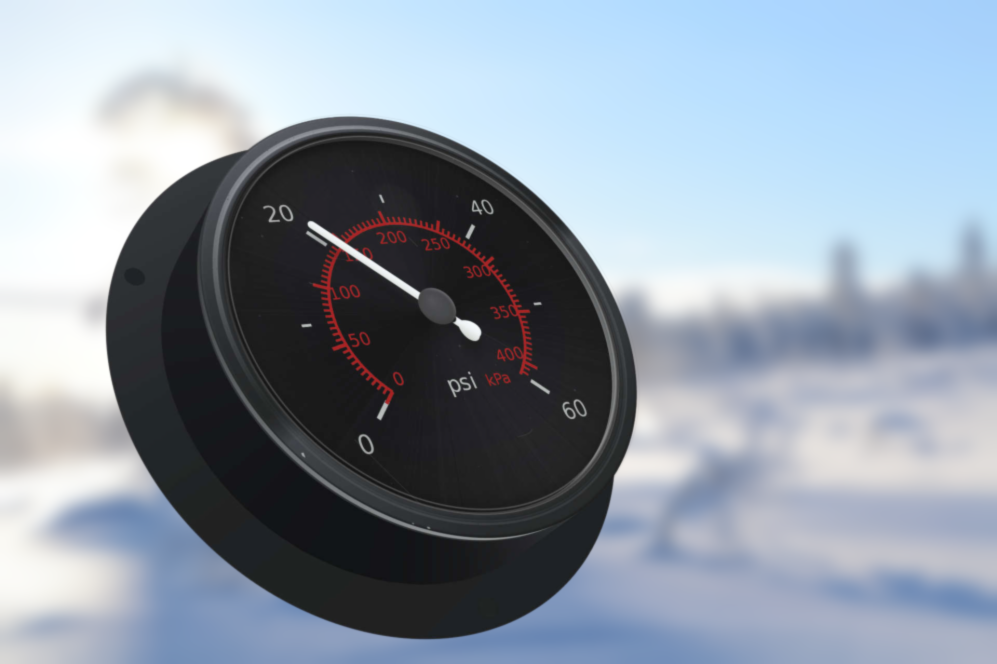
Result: 20 (psi)
